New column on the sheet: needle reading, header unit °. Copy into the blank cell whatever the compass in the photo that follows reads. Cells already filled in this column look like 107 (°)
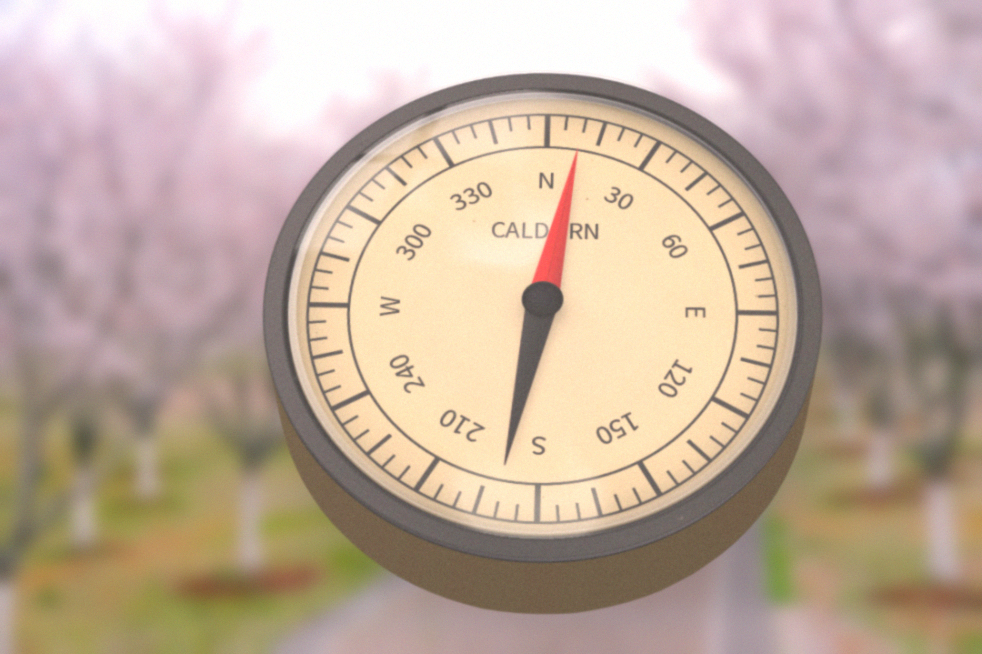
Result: 10 (°)
